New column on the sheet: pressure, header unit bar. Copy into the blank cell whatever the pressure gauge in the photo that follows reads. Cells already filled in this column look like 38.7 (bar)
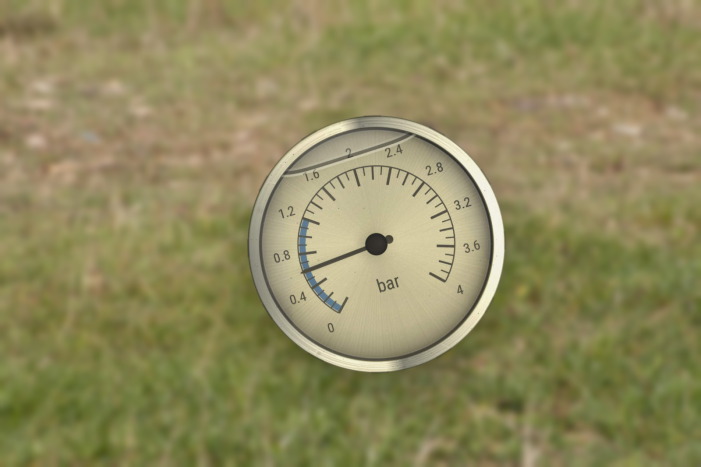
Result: 0.6 (bar)
